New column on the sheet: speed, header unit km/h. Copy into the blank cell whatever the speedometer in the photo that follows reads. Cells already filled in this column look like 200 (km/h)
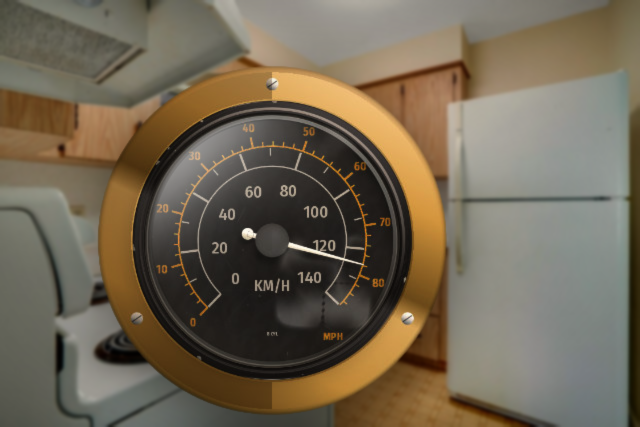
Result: 125 (km/h)
